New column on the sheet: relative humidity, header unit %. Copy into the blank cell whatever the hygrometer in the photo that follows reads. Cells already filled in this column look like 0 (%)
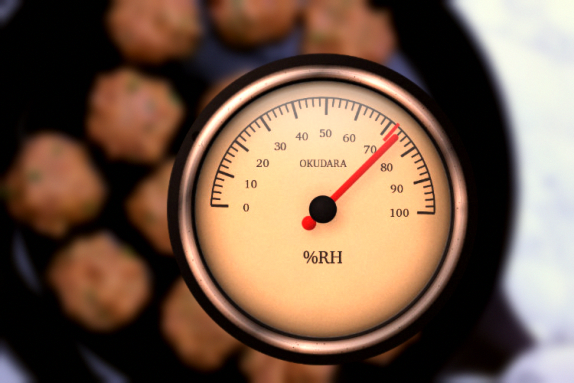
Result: 74 (%)
